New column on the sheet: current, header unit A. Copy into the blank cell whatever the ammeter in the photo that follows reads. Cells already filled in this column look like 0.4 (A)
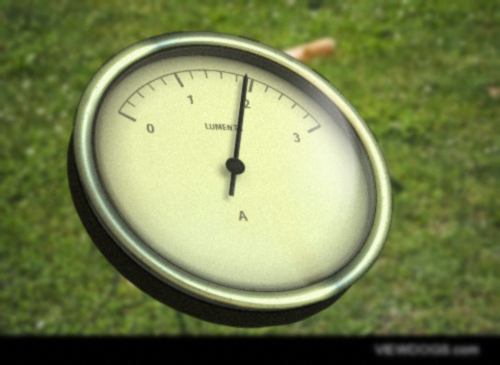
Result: 1.9 (A)
